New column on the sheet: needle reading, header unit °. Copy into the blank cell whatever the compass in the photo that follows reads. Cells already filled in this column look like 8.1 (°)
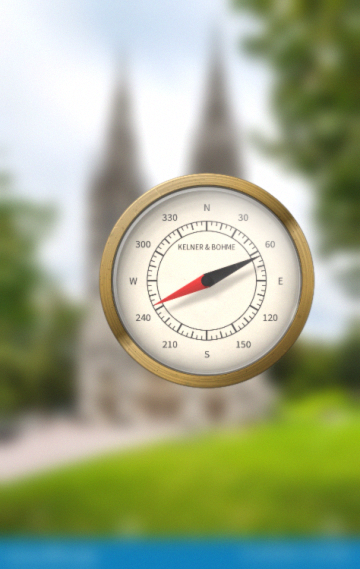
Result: 245 (°)
